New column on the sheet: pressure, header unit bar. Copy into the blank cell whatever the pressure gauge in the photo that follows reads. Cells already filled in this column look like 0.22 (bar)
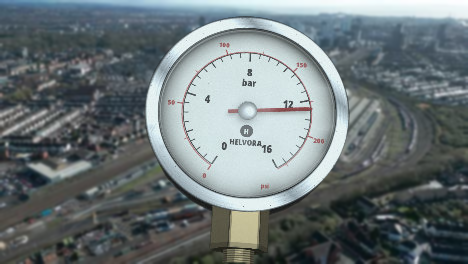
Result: 12.5 (bar)
